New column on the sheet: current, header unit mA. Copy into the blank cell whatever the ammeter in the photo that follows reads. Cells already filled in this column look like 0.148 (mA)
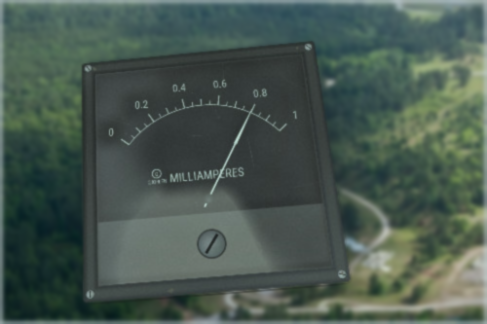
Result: 0.8 (mA)
